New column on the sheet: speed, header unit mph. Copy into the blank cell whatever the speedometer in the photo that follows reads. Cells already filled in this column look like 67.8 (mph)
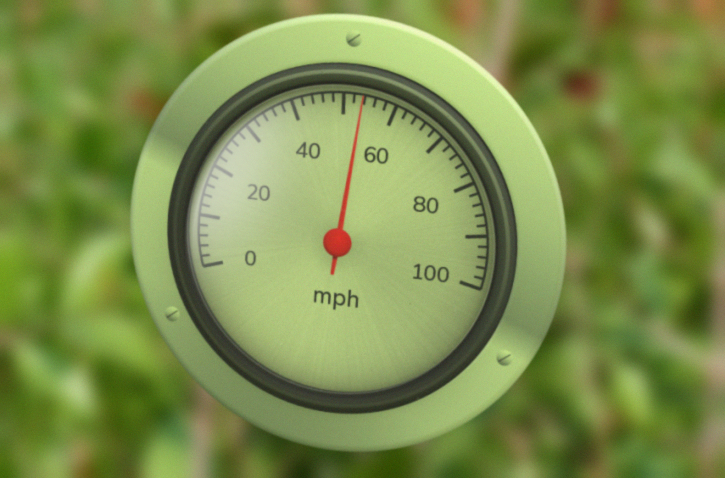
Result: 54 (mph)
